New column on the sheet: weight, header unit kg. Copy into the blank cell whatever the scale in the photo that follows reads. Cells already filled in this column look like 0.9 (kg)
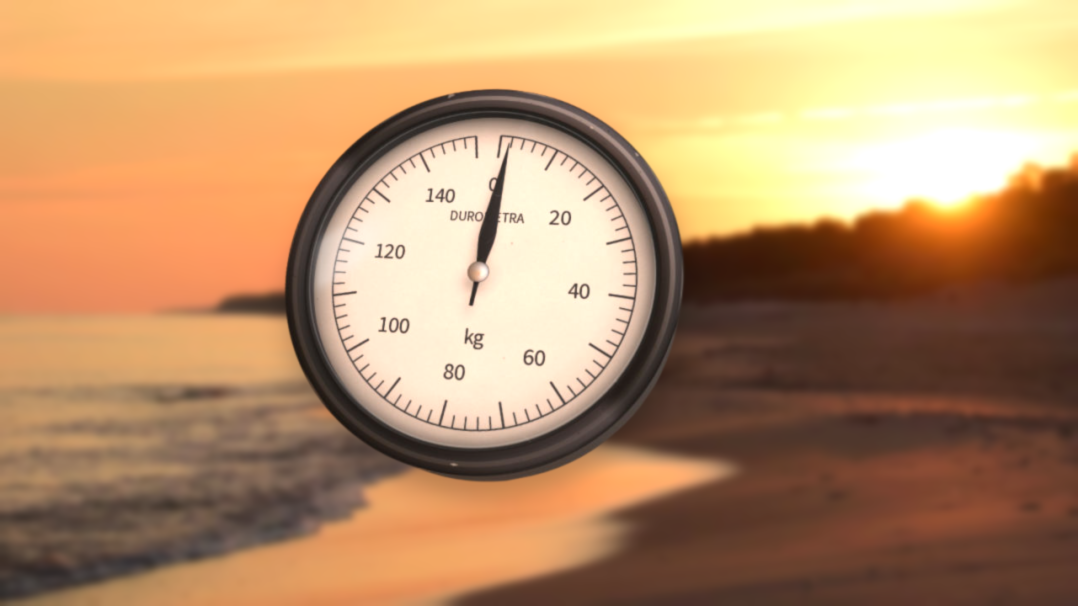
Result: 2 (kg)
